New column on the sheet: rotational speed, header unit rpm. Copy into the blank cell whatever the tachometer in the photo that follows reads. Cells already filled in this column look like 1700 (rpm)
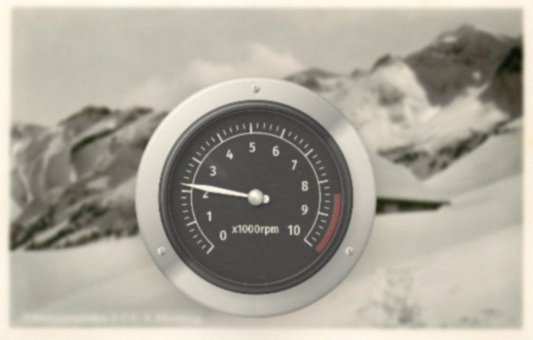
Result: 2200 (rpm)
